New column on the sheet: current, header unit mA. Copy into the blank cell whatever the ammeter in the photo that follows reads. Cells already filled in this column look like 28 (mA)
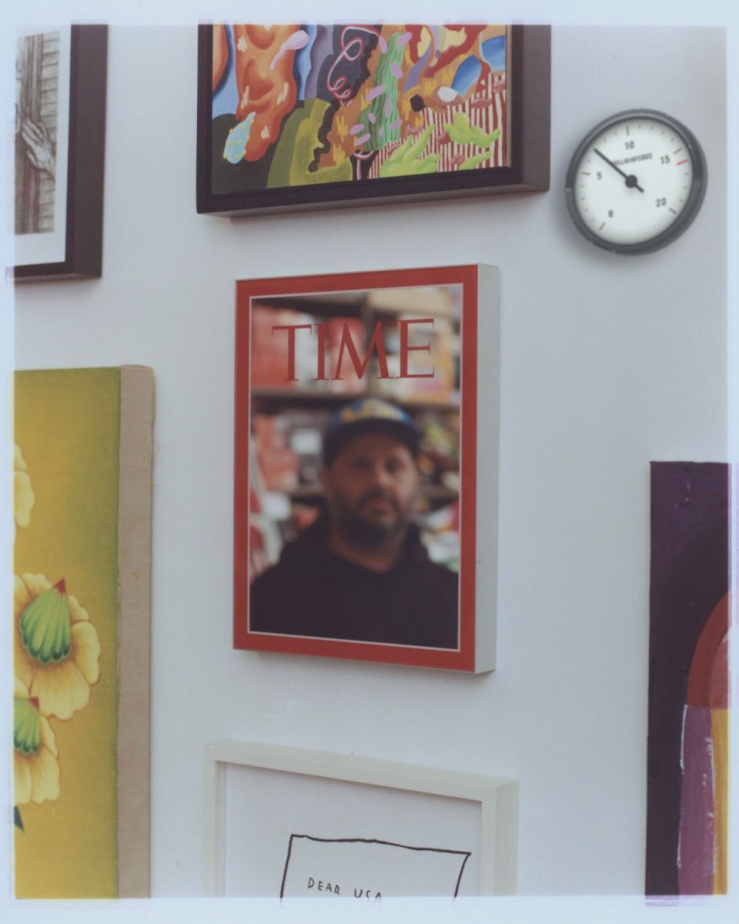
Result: 7 (mA)
